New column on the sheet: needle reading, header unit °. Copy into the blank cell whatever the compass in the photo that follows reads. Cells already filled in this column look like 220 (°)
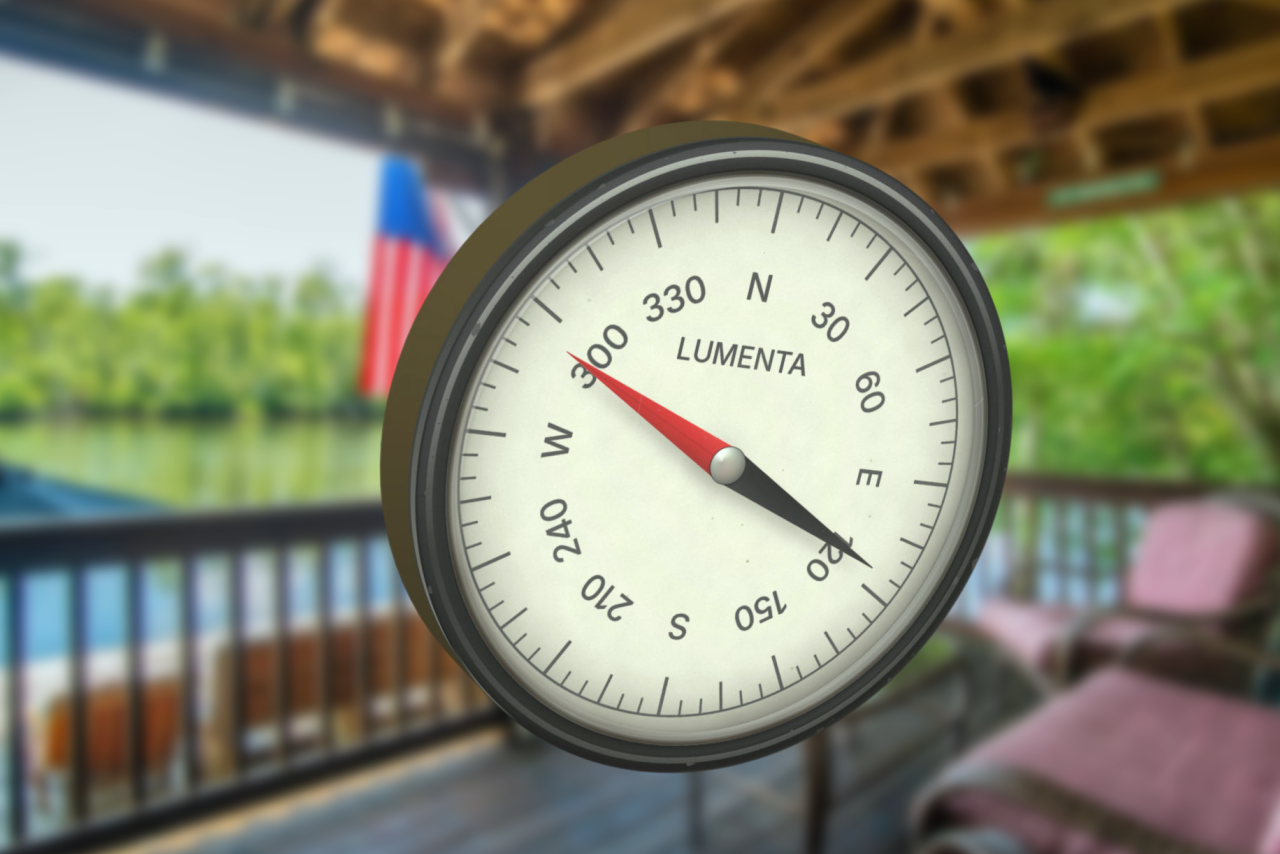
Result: 295 (°)
